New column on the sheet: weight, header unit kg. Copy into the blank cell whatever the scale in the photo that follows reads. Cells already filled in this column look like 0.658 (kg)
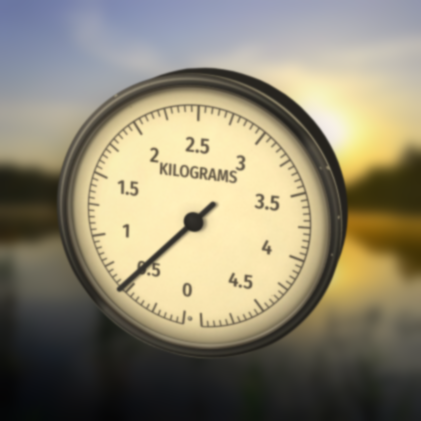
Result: 0.55 (kg)
